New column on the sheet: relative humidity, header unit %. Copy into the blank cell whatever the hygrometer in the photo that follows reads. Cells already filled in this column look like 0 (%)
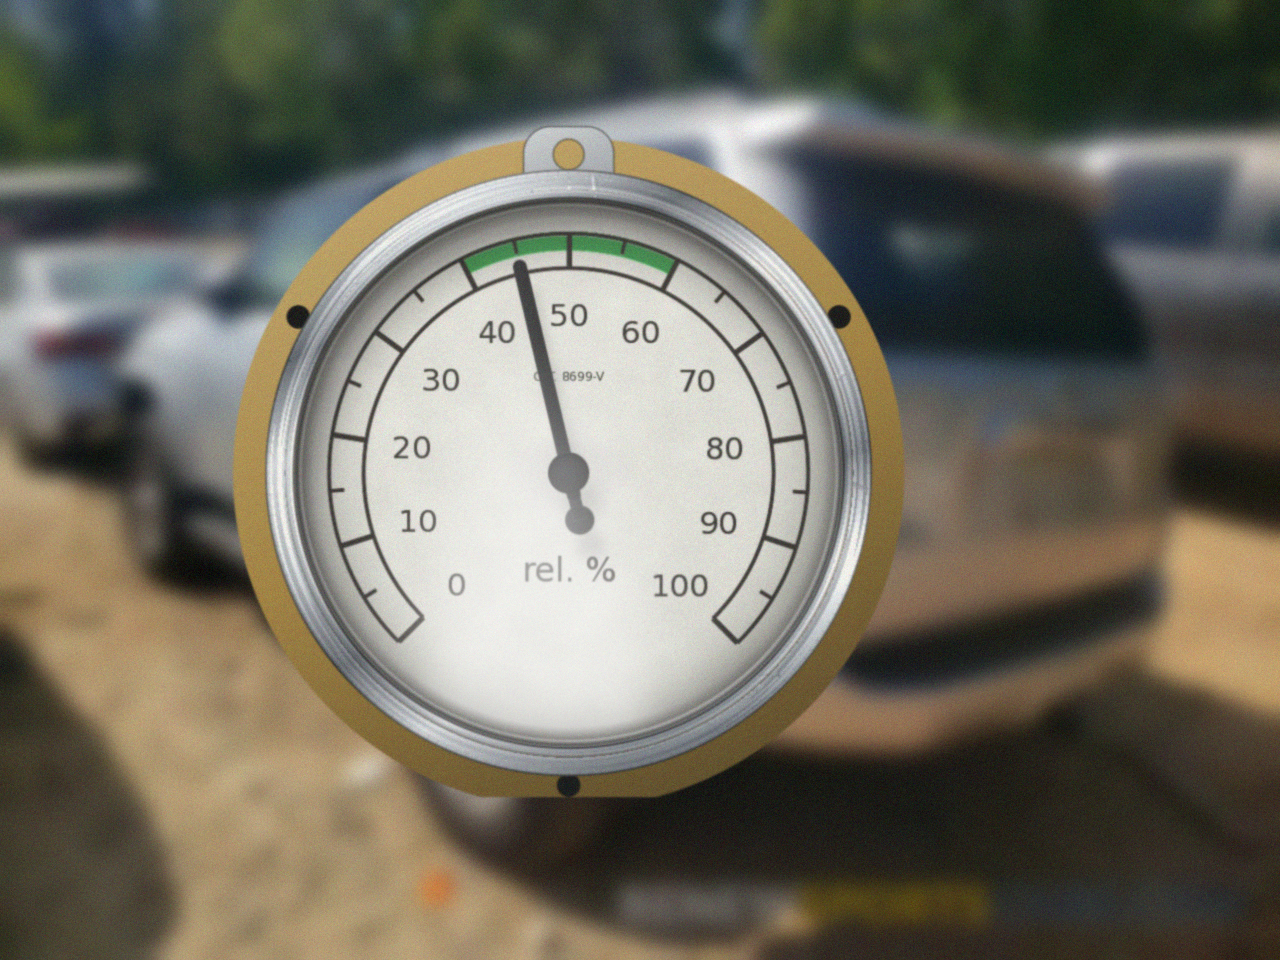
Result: 45 (%)
